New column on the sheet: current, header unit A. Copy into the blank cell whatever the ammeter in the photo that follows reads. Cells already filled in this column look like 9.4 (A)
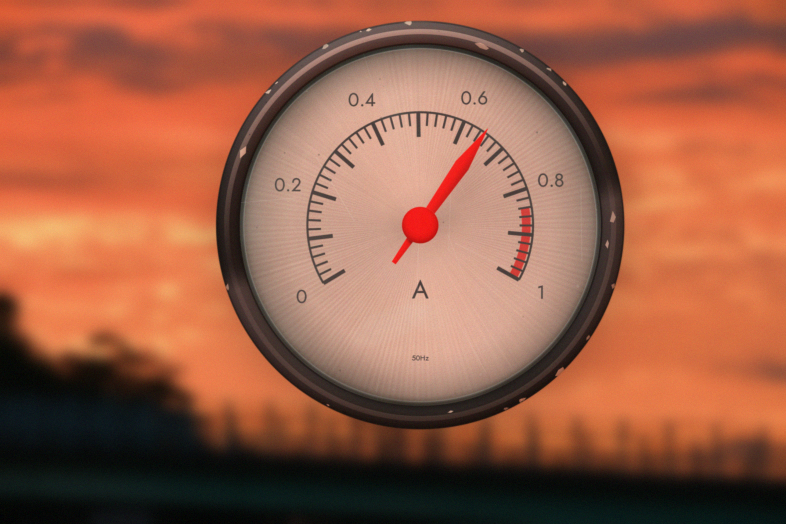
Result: 0.65 (A)
